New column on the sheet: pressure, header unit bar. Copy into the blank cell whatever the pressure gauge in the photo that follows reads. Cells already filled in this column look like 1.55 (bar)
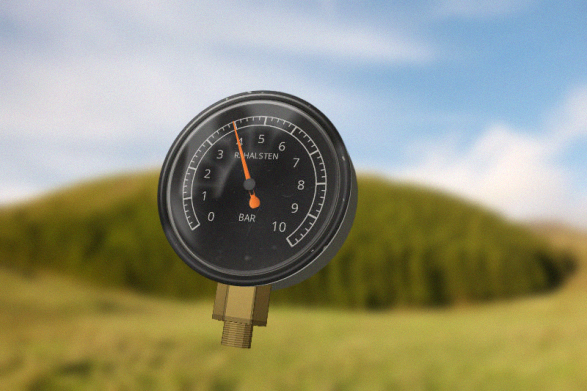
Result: 4 (bar)
